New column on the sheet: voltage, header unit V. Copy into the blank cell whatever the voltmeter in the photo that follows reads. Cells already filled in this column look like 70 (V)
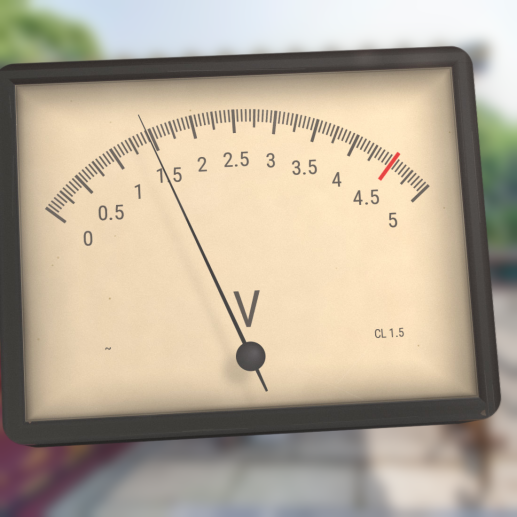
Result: 1.45 (V)
